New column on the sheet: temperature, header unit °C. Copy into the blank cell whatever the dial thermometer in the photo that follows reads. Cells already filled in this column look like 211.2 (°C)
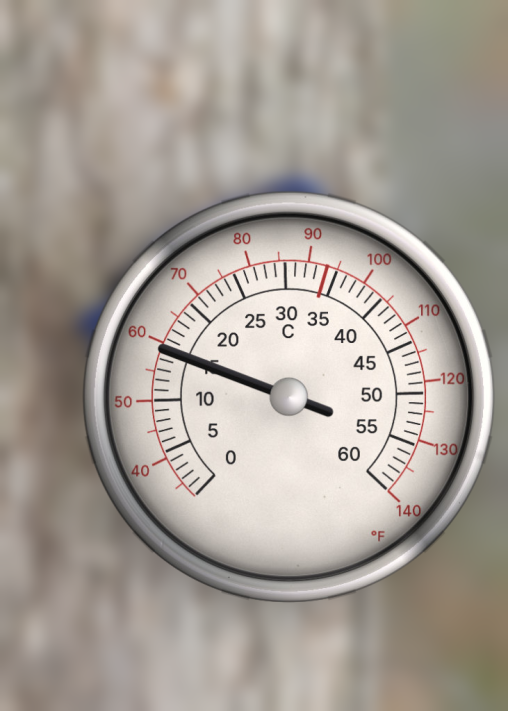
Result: 15 (°C)
